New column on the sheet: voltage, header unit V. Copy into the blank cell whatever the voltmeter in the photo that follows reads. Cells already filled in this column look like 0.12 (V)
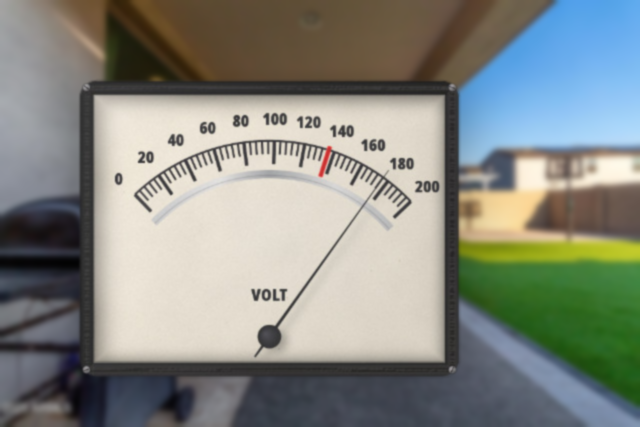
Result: 176 (V)
